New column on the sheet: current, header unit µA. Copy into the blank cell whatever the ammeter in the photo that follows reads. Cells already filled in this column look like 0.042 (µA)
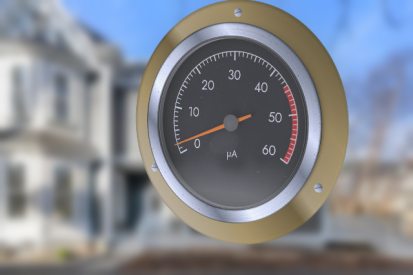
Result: 2 (µA)
